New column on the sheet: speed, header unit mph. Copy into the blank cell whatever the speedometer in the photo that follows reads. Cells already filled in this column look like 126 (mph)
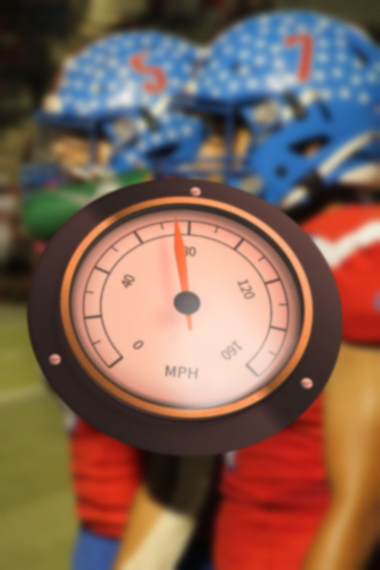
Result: 75 (mph)
